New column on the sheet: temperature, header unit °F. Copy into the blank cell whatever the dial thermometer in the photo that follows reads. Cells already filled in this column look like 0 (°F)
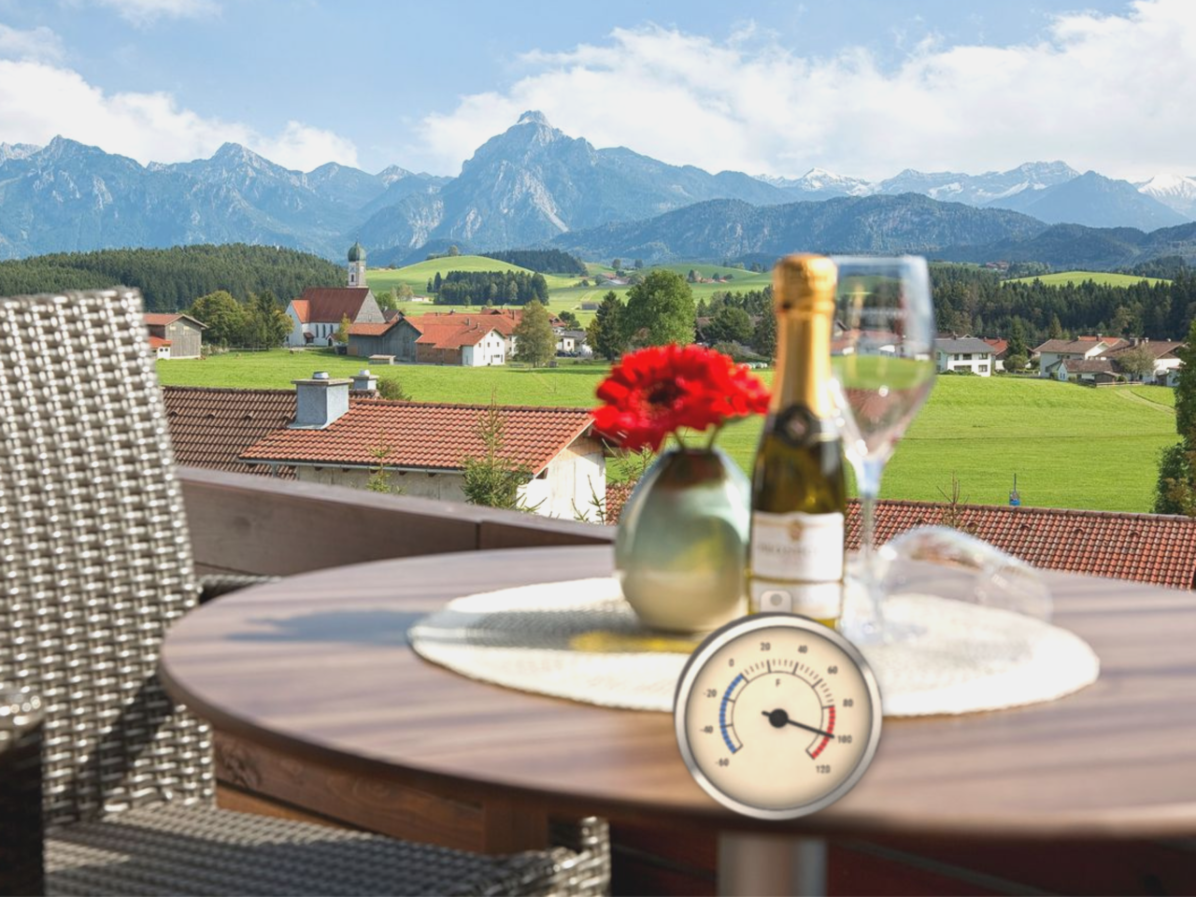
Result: 100 (°F)
